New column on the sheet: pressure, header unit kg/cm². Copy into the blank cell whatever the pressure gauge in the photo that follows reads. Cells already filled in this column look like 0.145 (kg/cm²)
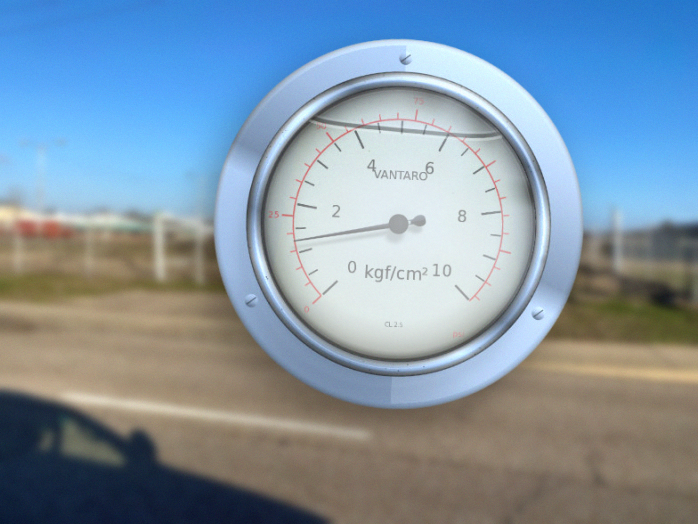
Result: 1.25 (kg/cm²)
